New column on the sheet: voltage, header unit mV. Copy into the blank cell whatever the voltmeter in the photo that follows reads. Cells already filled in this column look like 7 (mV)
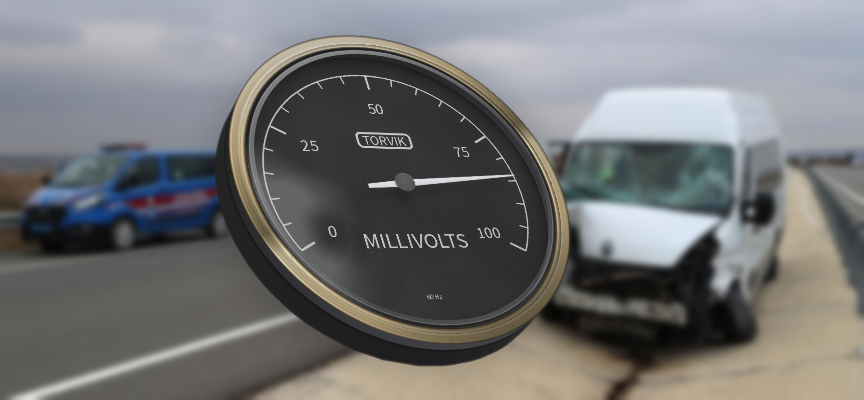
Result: 85 (mV)
